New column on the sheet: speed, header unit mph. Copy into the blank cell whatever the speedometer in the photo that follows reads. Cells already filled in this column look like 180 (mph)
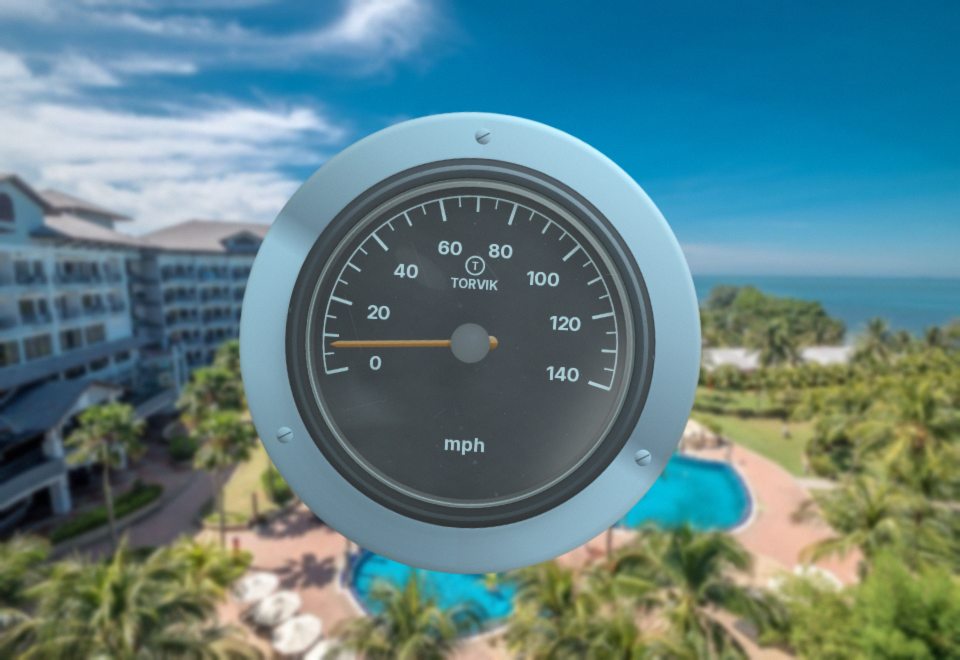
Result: 7.5 (mph)
